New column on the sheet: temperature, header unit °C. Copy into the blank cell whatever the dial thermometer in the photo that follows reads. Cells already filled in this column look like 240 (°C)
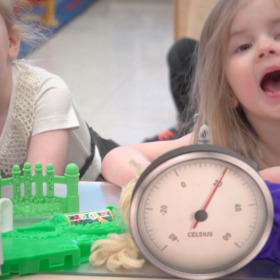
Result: 20 (°C)
